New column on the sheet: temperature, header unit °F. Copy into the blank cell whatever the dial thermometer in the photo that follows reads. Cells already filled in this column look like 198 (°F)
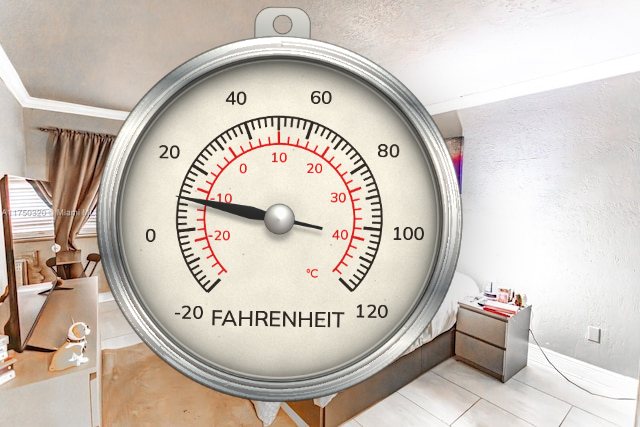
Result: 10 (°F)
